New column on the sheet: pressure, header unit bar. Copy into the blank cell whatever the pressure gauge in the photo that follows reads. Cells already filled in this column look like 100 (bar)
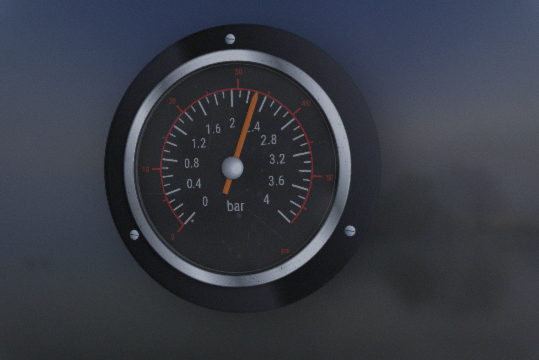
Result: 2.3 (bar)
